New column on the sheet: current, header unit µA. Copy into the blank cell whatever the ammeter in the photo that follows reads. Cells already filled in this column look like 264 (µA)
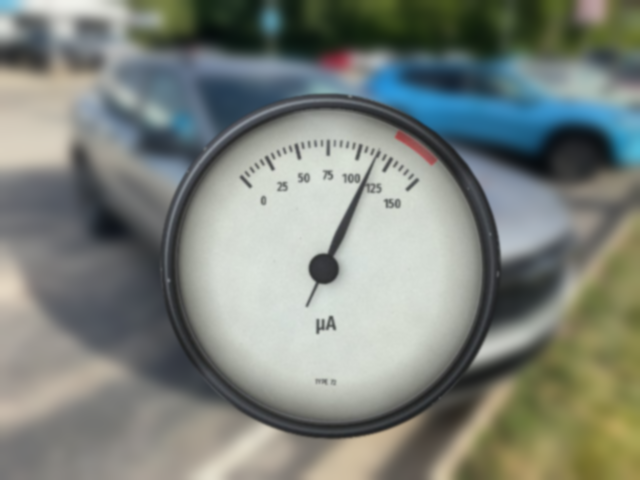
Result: 115 (µA)
